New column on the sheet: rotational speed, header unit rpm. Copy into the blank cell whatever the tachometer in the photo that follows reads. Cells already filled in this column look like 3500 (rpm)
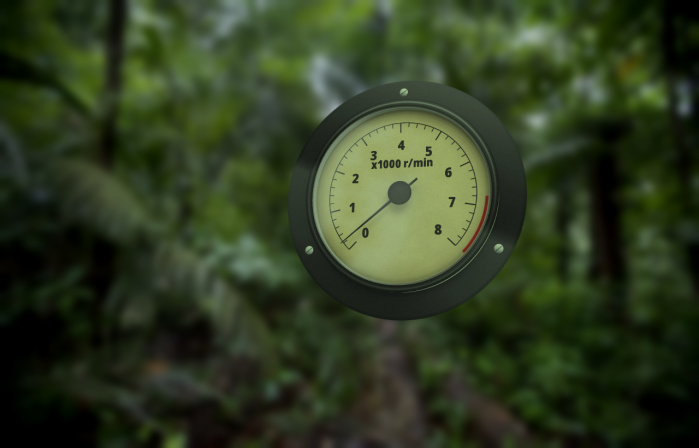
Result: 200 (rpm)
